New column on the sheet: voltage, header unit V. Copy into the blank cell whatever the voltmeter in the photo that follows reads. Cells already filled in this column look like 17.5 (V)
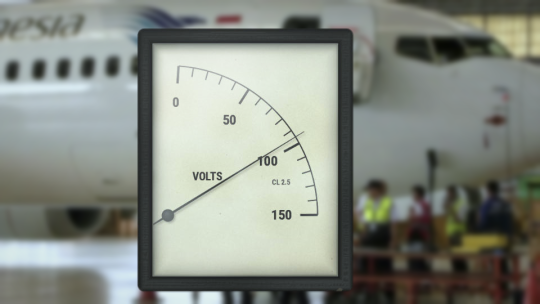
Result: 95 (V)
